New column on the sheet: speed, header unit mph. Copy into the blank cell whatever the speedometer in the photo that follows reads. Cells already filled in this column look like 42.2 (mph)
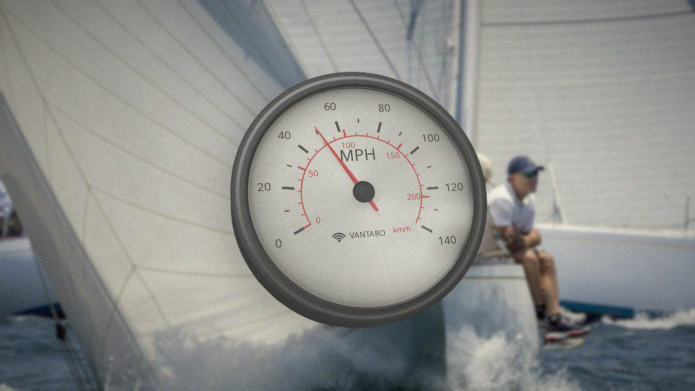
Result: 50 (mph)
